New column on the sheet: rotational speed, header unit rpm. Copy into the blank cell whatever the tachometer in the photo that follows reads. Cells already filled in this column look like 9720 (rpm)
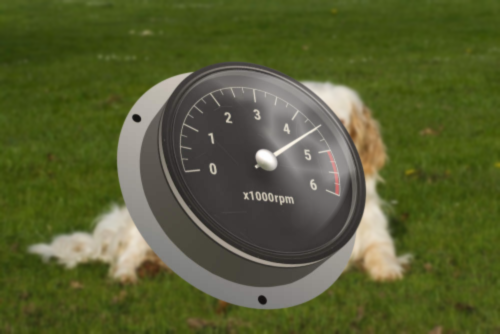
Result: 4500 (rpm)
